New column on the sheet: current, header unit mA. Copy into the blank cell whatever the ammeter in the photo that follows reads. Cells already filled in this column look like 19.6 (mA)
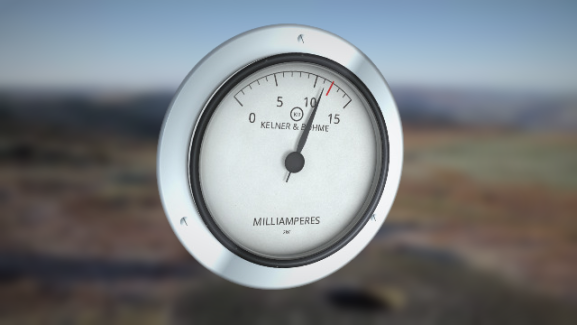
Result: 11 (mA)
